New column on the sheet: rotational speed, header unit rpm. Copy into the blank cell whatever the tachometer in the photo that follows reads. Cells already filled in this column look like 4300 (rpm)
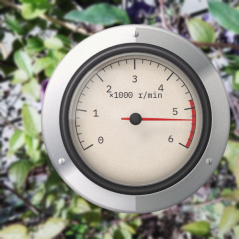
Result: 5300 (rpm)
